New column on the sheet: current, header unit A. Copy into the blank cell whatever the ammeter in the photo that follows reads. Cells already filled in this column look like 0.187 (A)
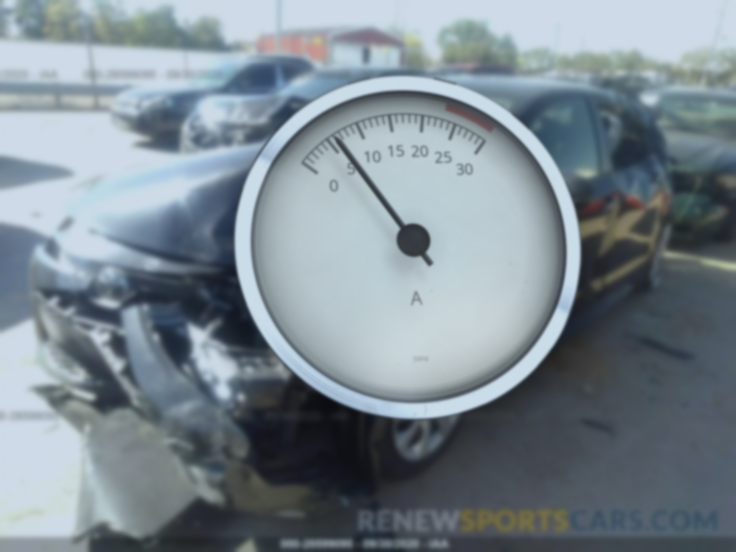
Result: 6 (A)
